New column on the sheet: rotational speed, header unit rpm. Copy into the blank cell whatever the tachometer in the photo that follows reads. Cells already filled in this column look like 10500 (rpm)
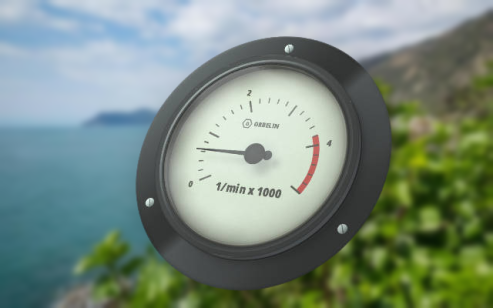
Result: 600 (rpm)
